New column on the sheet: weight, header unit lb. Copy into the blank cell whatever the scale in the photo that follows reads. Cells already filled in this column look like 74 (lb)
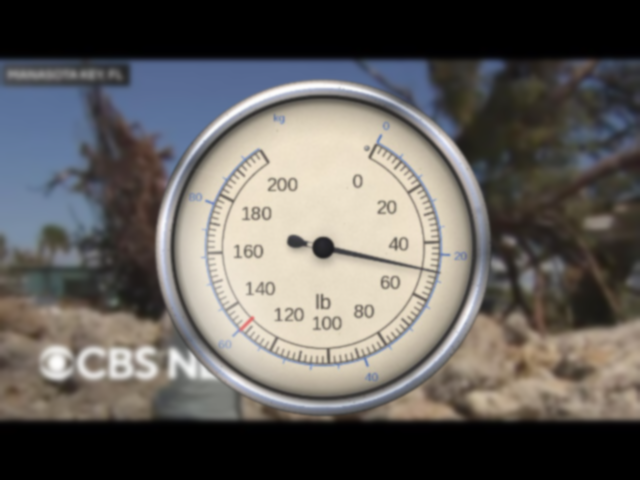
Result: 50 (lb)
